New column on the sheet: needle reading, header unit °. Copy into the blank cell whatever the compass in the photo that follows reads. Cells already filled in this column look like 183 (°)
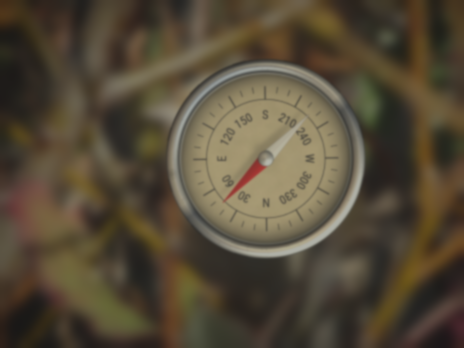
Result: 45 (°)
